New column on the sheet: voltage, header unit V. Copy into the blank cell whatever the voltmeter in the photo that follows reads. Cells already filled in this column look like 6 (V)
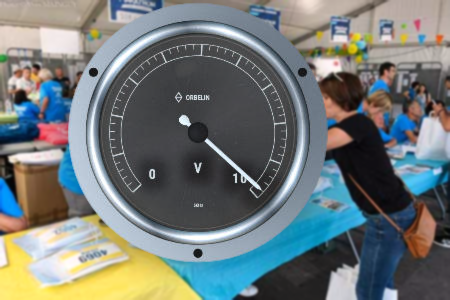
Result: 9.8 (V)
